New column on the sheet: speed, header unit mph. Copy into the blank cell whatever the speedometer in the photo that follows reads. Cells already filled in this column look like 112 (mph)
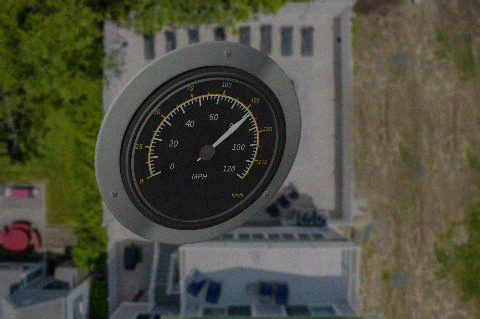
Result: 80 (mph)
